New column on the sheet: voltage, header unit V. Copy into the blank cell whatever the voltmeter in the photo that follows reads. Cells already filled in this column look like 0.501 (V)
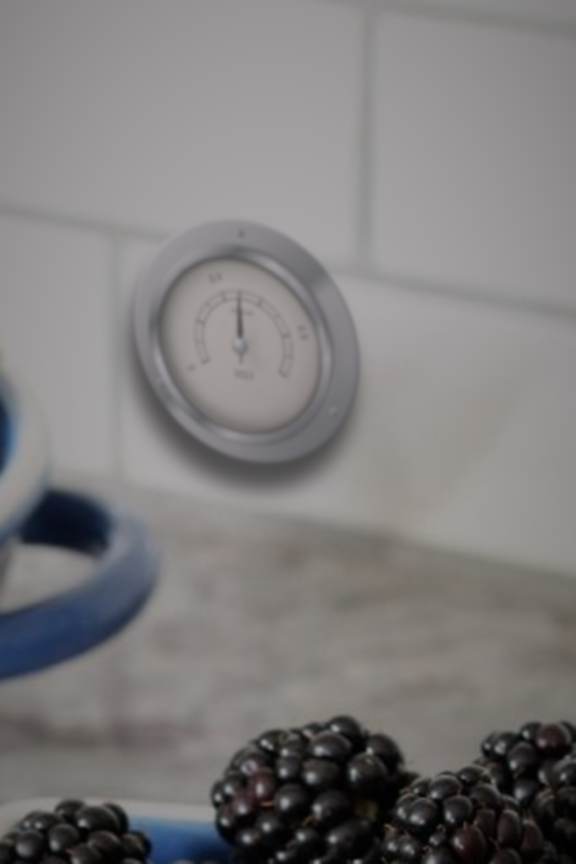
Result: 0.5 (V)
